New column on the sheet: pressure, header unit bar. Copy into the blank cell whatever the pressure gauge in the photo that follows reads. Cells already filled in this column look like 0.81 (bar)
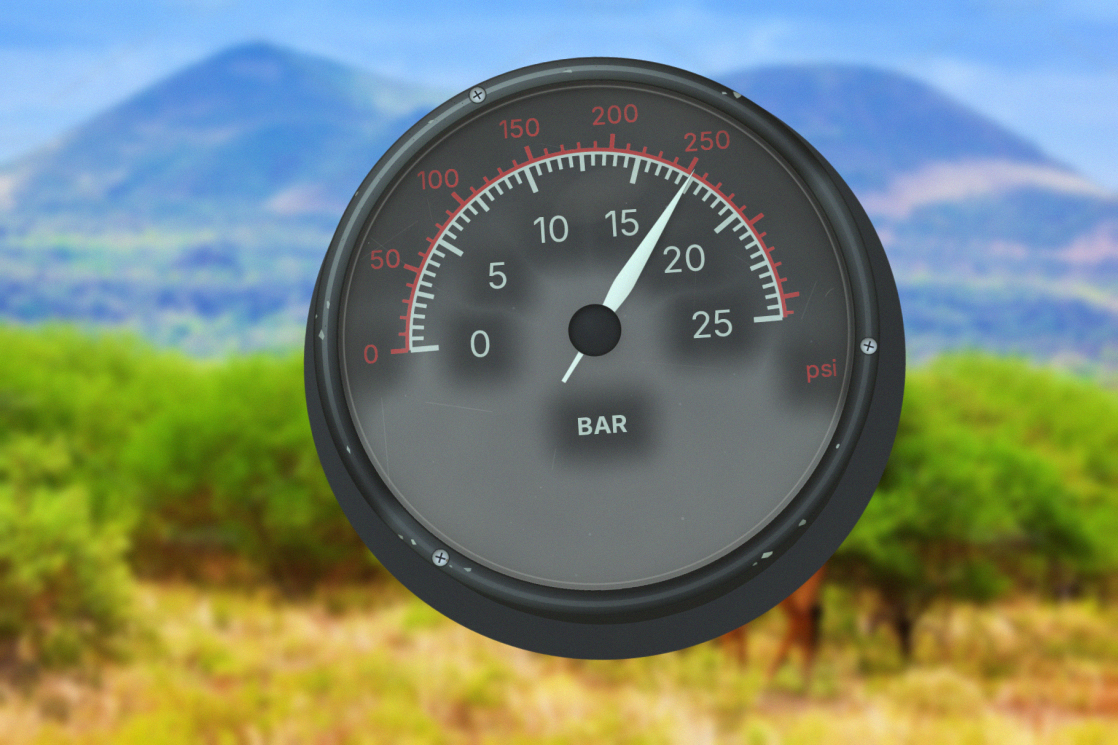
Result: 17.5 (bar)
